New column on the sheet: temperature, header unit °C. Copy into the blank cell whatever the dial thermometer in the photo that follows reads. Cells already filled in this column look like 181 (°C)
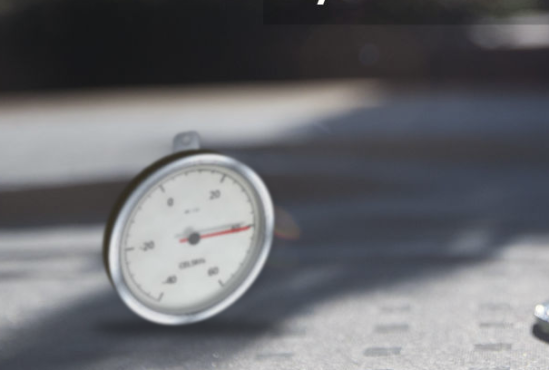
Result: 40 (°C)
